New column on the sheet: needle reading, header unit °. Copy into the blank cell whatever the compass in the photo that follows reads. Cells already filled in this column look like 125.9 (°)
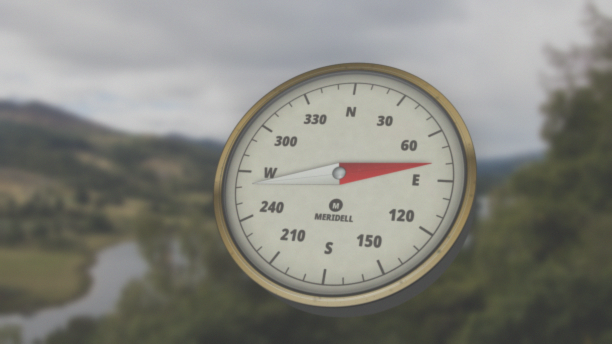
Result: 80 (°)
